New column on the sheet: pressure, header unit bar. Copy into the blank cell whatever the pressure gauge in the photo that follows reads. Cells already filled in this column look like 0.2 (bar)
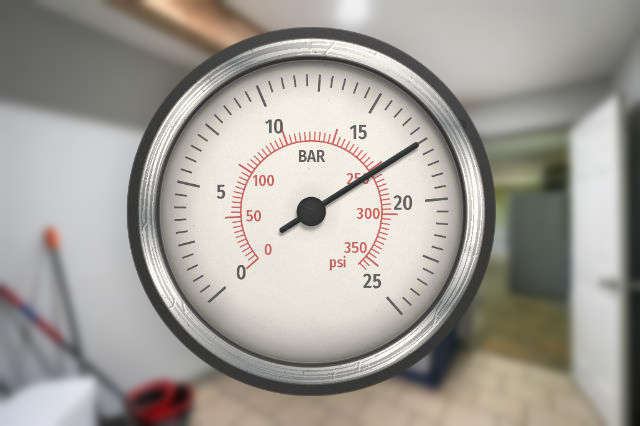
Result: 17.5 (bar)
